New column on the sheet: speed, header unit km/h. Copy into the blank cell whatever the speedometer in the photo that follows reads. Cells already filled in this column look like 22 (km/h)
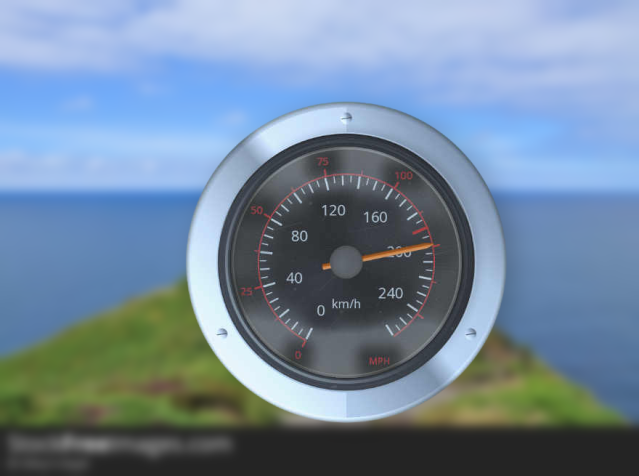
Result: 200 (km/h)
